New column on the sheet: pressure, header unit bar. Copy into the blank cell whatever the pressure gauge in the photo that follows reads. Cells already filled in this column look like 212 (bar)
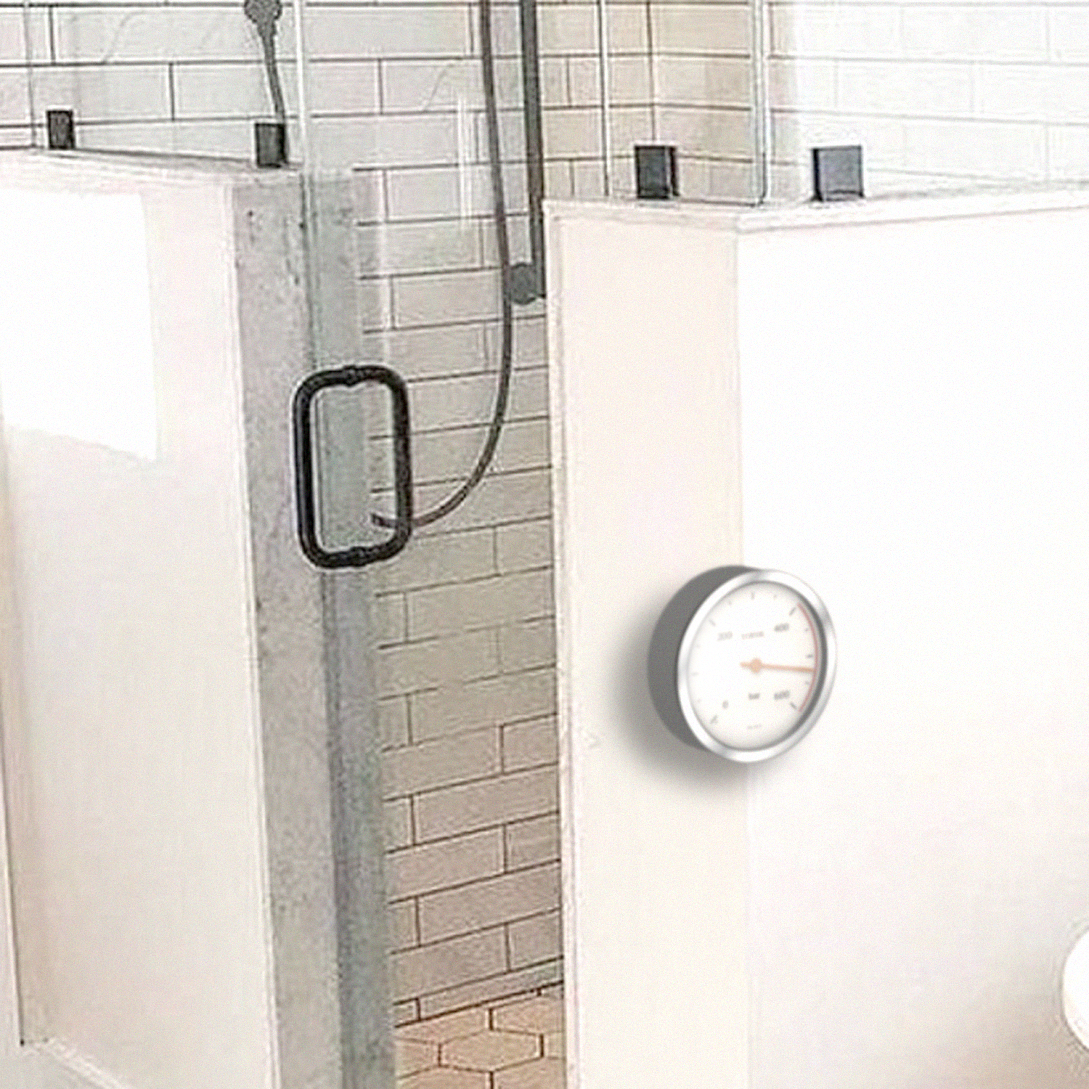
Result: 525 (bar)
